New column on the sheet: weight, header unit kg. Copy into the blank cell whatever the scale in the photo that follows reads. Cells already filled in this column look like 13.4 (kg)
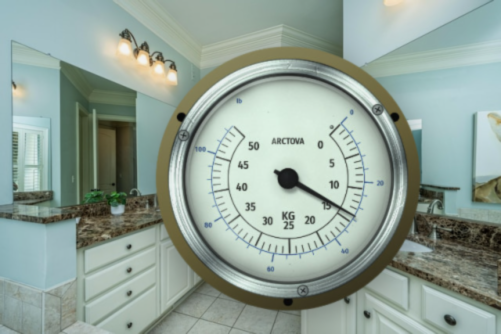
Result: 14 (kg)
